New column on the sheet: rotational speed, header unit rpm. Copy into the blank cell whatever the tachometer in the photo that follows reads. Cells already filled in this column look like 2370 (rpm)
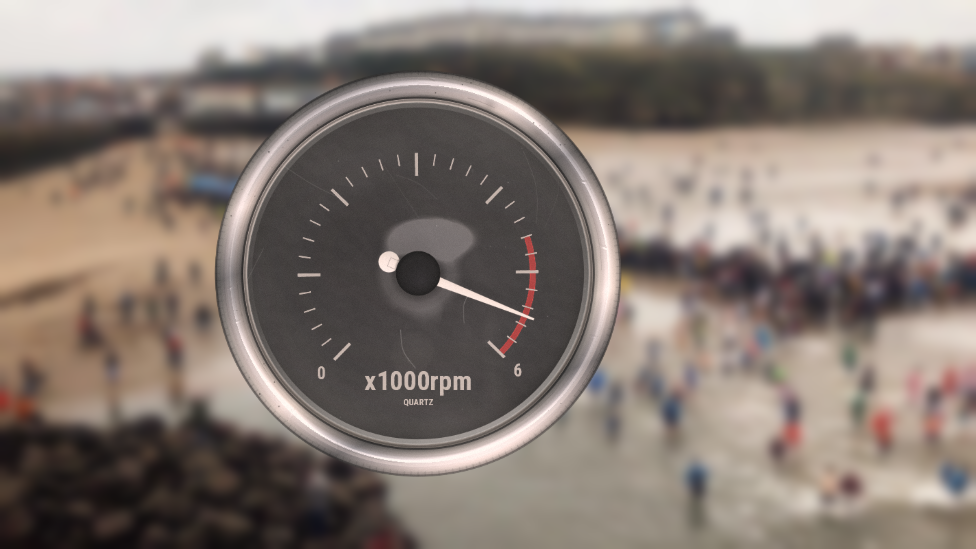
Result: 5500 (rpm)
